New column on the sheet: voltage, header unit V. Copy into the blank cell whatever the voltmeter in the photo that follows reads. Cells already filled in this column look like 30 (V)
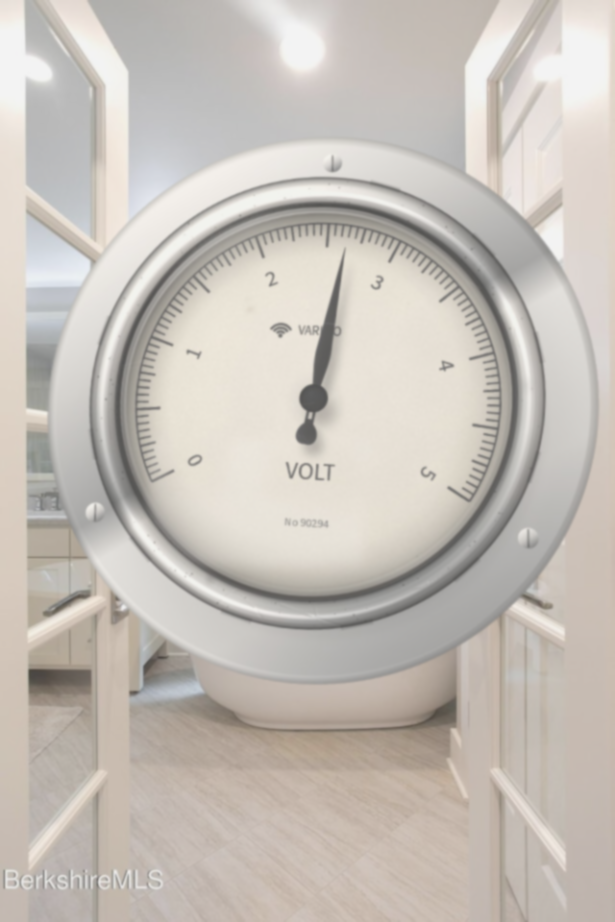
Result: 2.65 (V)
